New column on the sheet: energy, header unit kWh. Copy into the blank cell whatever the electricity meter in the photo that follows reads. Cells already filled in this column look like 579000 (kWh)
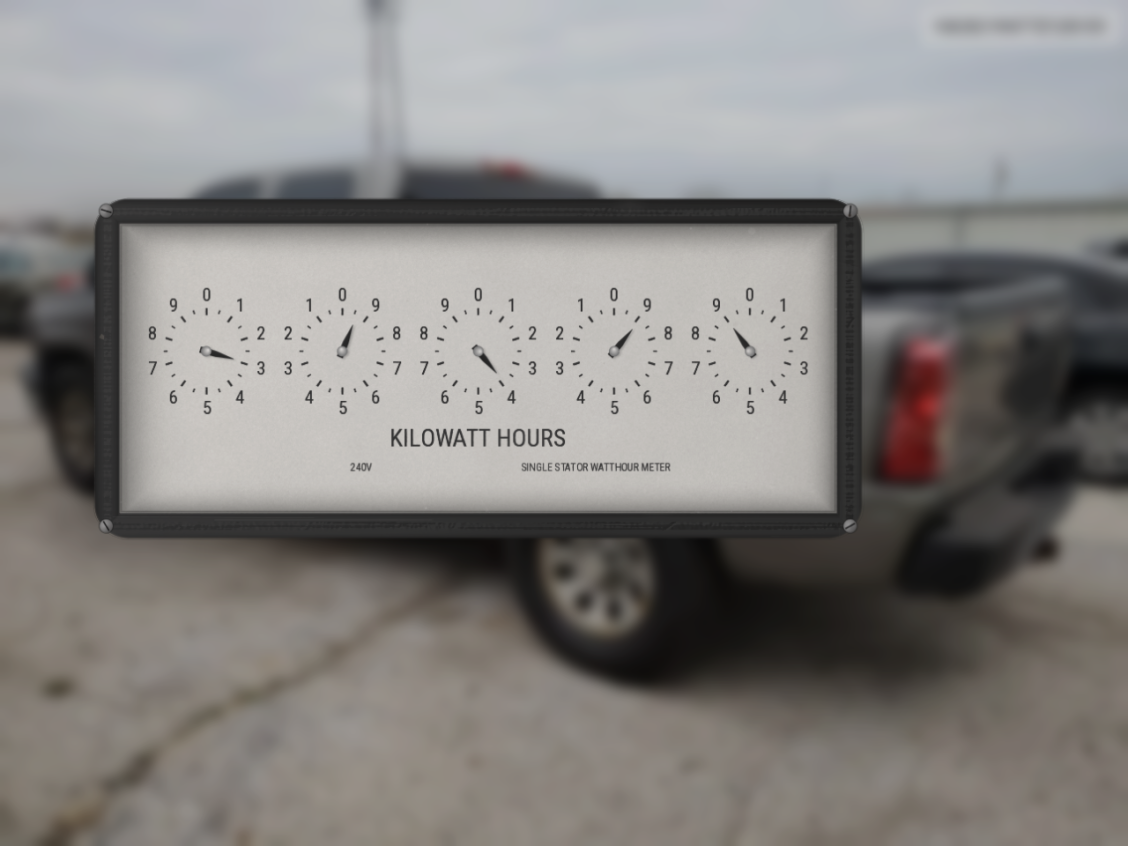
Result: 29389 (kWh)
